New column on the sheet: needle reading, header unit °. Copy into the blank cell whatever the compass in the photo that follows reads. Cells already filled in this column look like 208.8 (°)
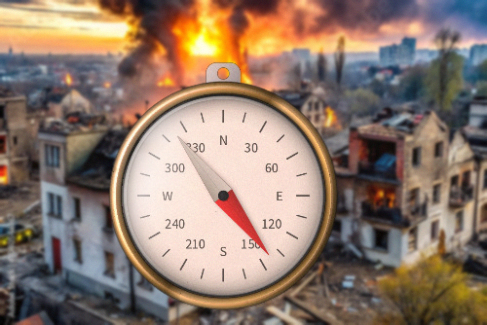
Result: 142.5 (°)
